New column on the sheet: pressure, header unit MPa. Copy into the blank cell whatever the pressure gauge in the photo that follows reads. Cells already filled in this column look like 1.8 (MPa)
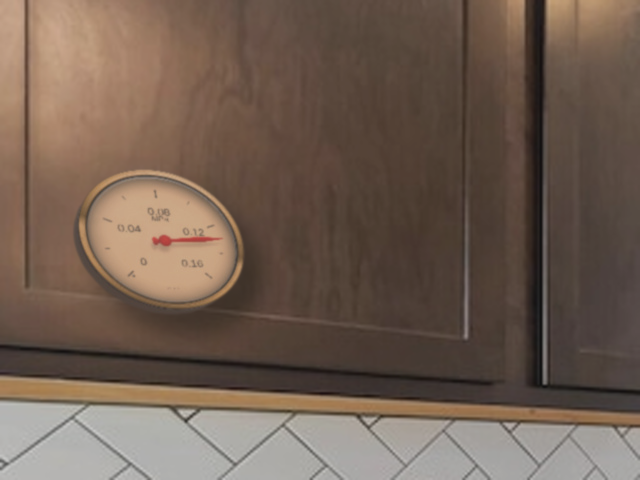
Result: 0.13 (MPa)
